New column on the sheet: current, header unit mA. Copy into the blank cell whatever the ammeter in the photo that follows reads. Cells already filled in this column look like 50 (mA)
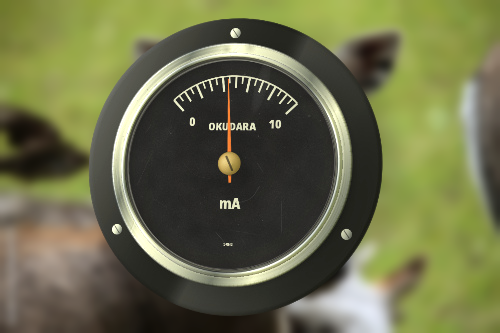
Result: 4.5 (mA)
